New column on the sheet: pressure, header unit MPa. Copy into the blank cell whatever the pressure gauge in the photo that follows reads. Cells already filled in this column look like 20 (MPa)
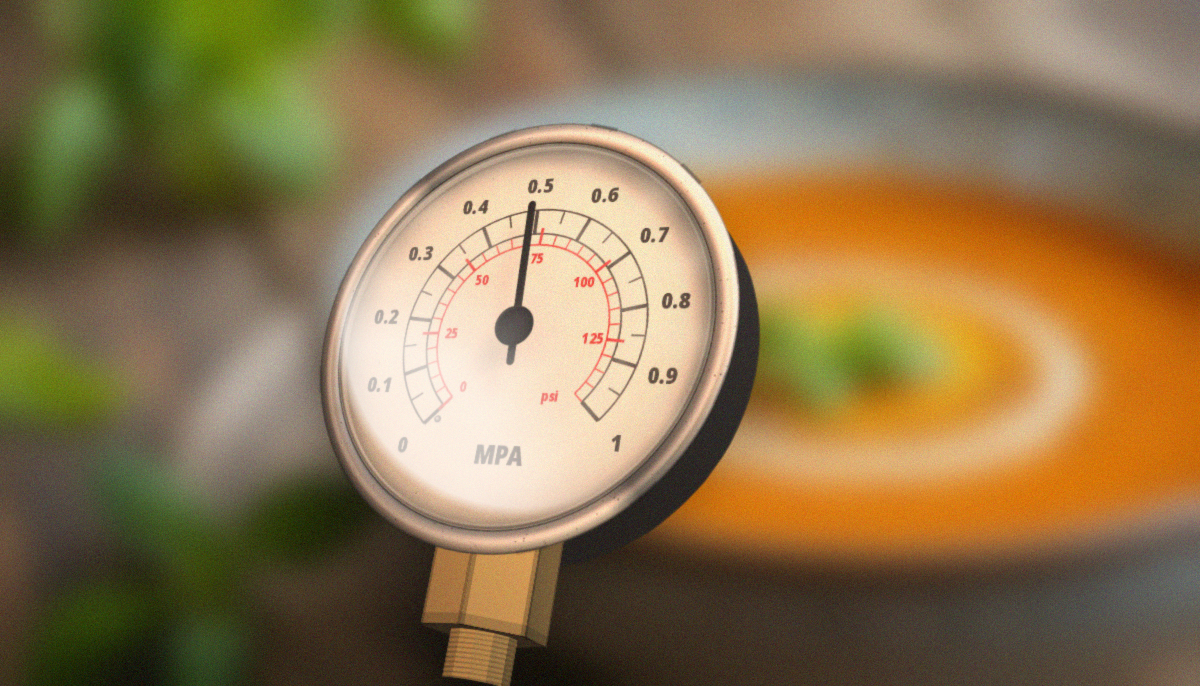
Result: 0.5 (MPa)
